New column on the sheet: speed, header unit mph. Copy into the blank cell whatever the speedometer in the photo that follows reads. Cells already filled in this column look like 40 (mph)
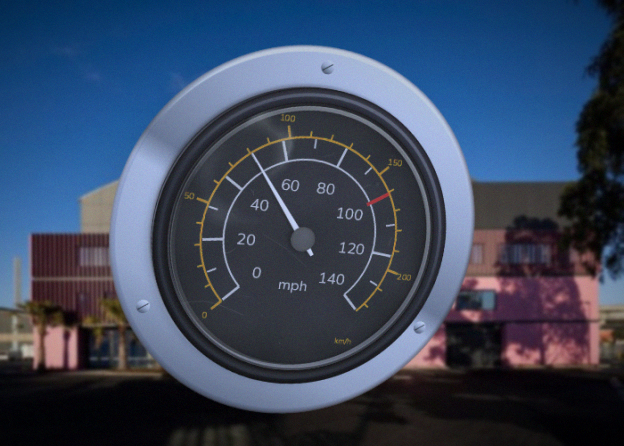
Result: 50 (mph)
